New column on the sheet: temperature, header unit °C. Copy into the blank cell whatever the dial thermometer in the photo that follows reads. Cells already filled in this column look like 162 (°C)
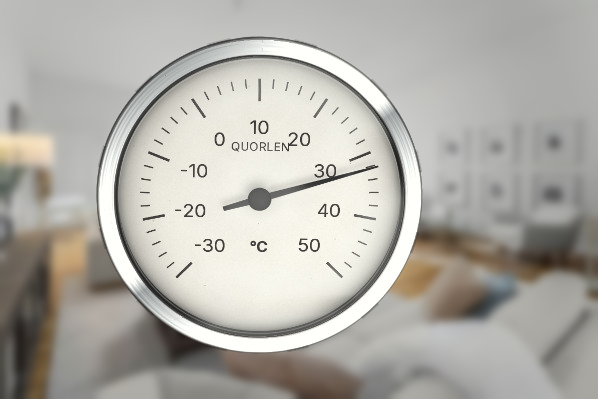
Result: 32 (°C)
